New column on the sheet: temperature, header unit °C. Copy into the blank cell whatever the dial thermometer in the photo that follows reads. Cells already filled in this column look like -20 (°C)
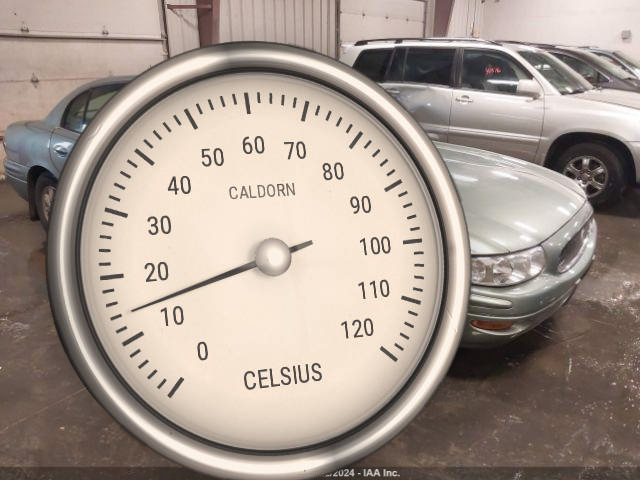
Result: 14 (°C)
